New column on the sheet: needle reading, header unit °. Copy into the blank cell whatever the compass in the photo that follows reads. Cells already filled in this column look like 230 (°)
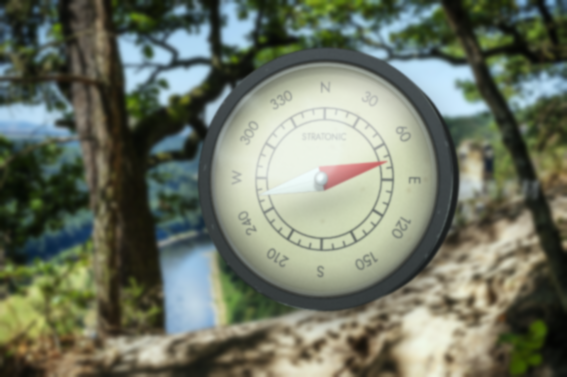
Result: 75 (°)
